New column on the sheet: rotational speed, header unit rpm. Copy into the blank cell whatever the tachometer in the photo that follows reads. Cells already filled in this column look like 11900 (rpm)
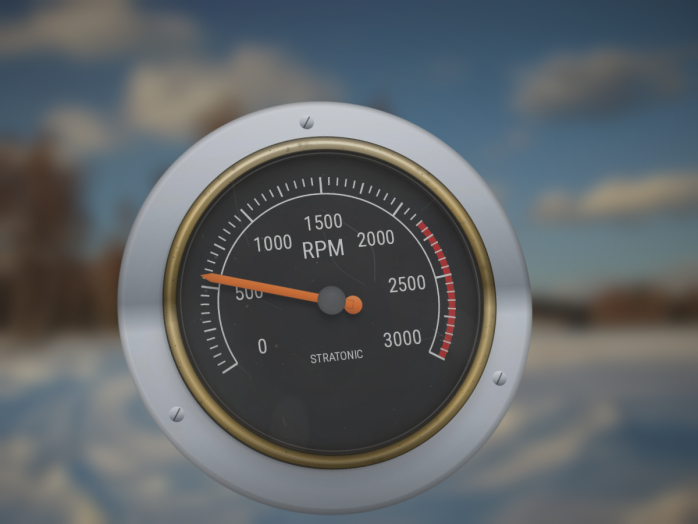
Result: 550 (rpm)
